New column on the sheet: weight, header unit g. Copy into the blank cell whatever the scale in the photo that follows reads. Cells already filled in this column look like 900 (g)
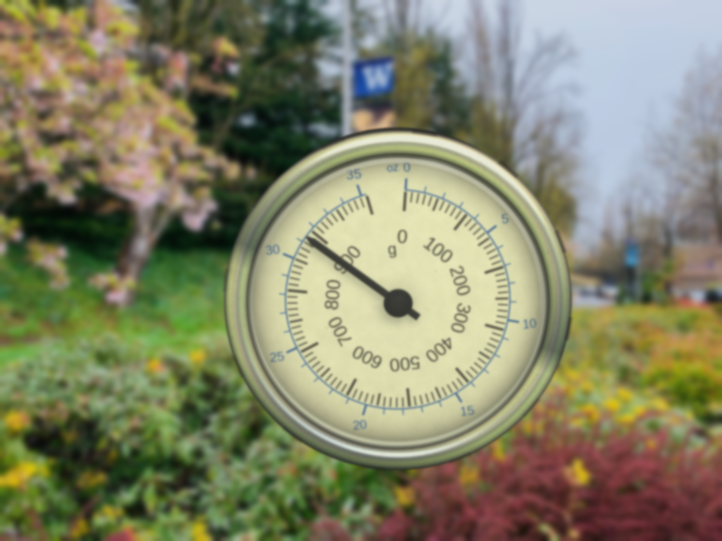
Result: 890 (g)
